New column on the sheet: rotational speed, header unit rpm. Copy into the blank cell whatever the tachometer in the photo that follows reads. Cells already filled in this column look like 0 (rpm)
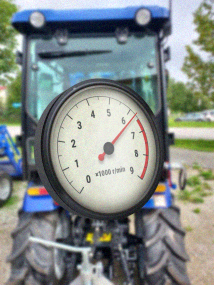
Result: 6250 (rpm)
